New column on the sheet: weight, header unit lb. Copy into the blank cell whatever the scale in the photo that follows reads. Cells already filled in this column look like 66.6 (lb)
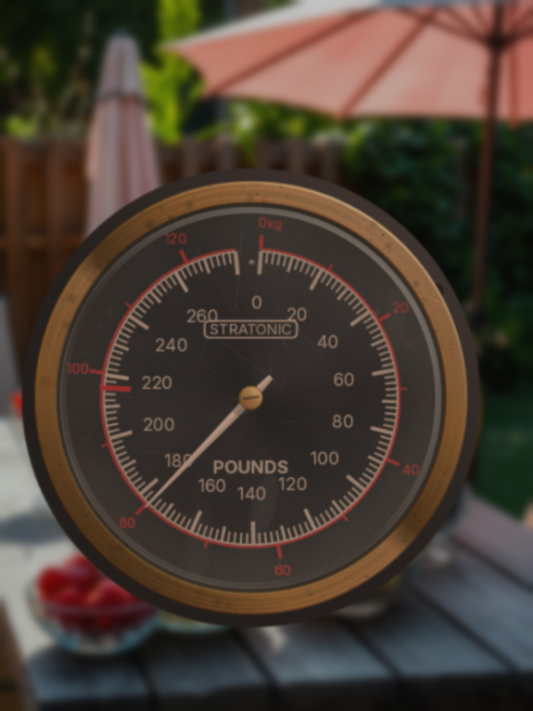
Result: 176 (lb)
